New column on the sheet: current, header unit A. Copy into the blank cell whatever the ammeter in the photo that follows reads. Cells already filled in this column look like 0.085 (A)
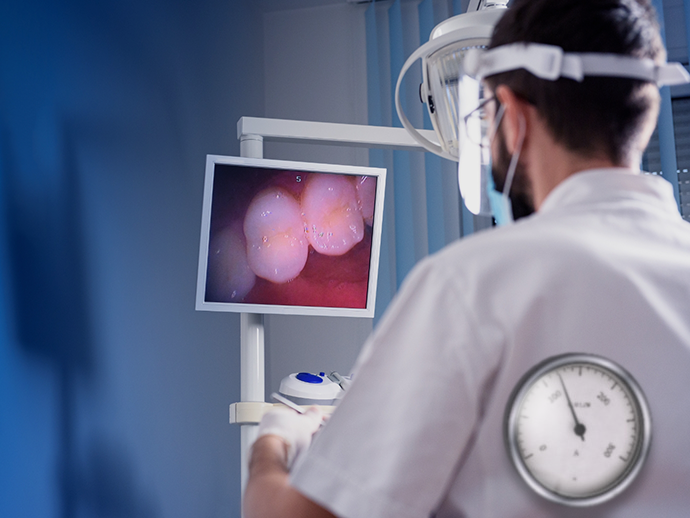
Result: 120 (A)
